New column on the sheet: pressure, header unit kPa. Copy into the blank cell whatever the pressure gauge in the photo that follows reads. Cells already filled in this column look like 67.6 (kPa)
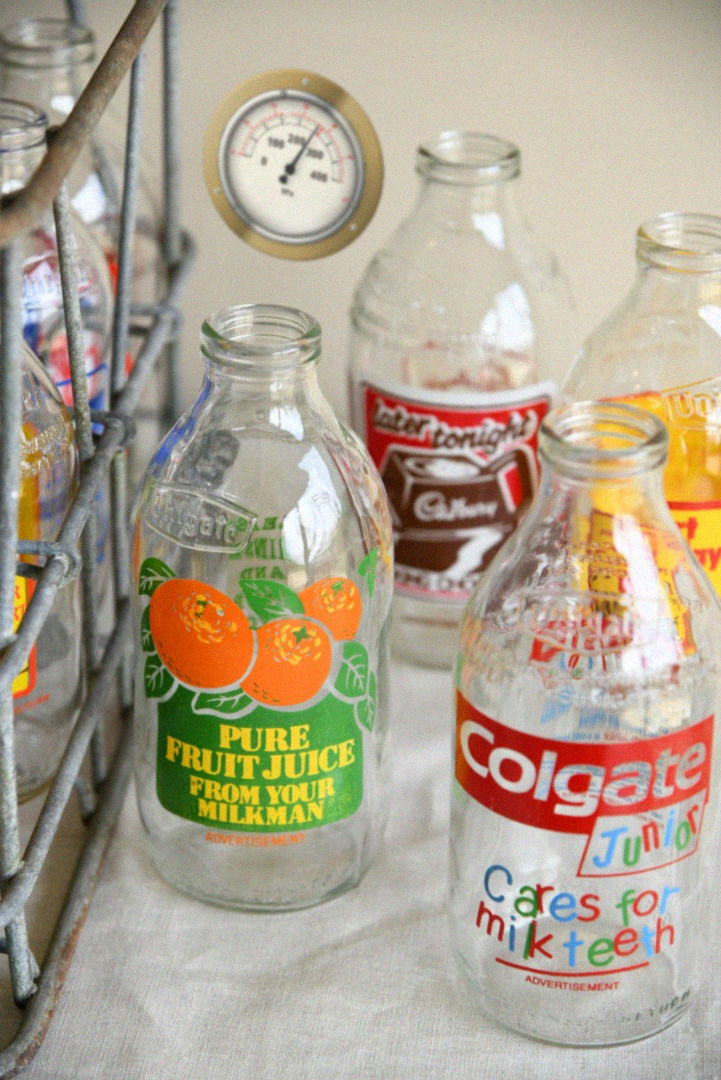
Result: 250 (kPa)
